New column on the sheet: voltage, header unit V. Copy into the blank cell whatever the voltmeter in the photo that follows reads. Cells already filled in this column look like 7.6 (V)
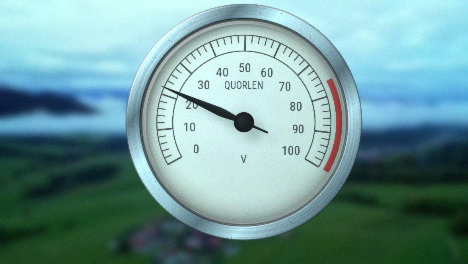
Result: 22 (V)
